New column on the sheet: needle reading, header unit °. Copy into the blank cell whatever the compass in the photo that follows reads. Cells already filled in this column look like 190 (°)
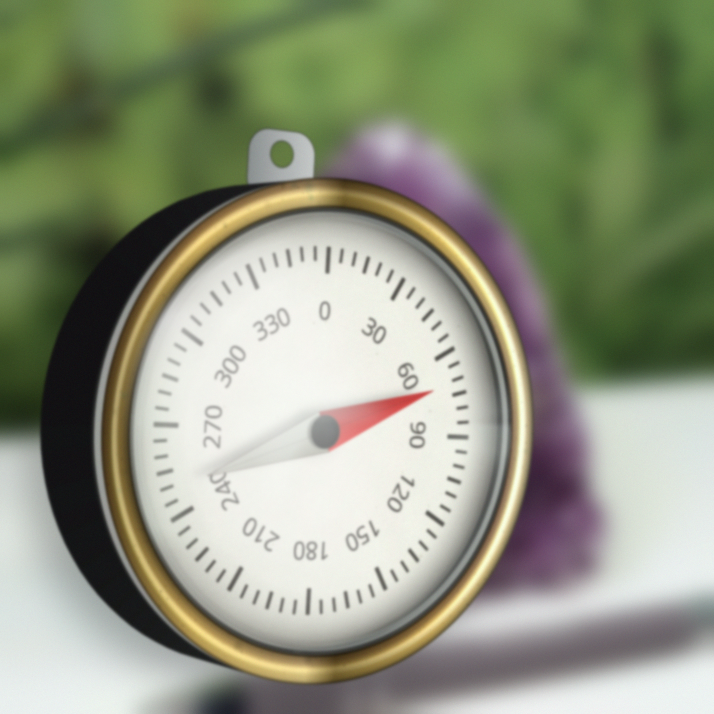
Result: 70 (°)
